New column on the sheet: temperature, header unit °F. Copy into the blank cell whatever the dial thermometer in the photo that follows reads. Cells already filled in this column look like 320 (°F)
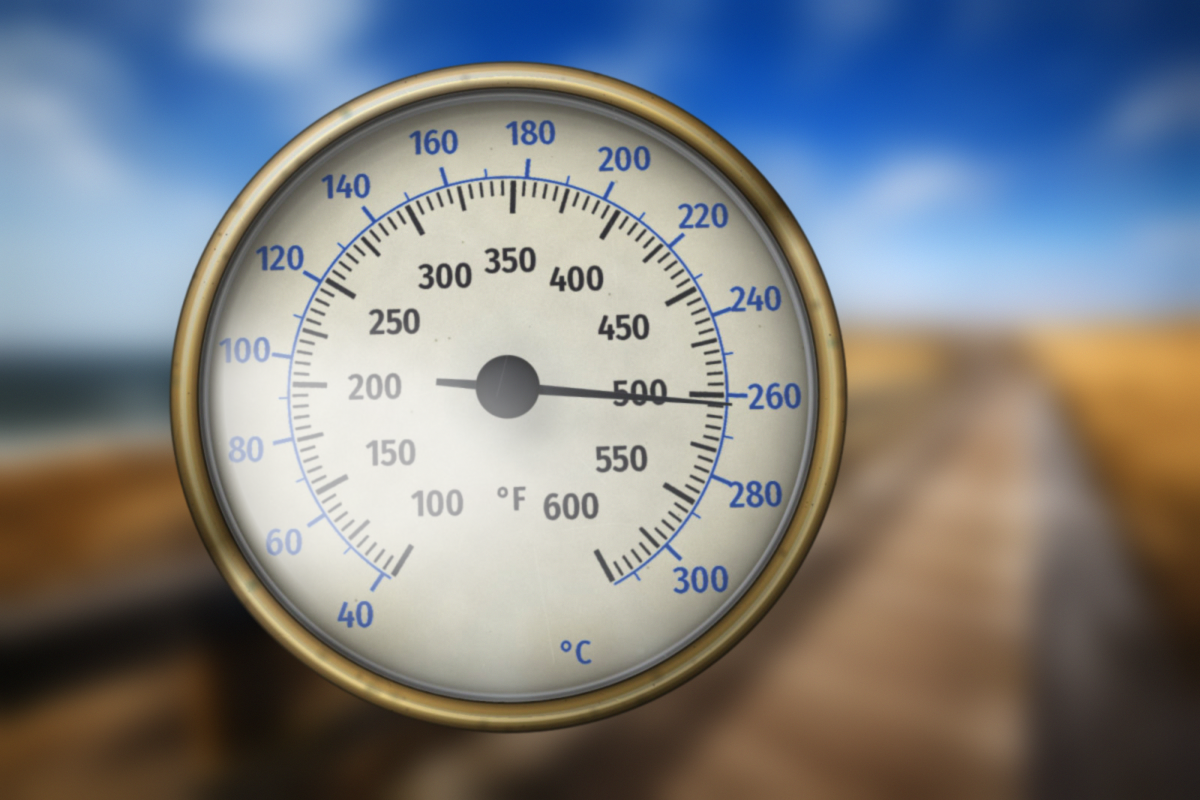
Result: 505 (°F)
